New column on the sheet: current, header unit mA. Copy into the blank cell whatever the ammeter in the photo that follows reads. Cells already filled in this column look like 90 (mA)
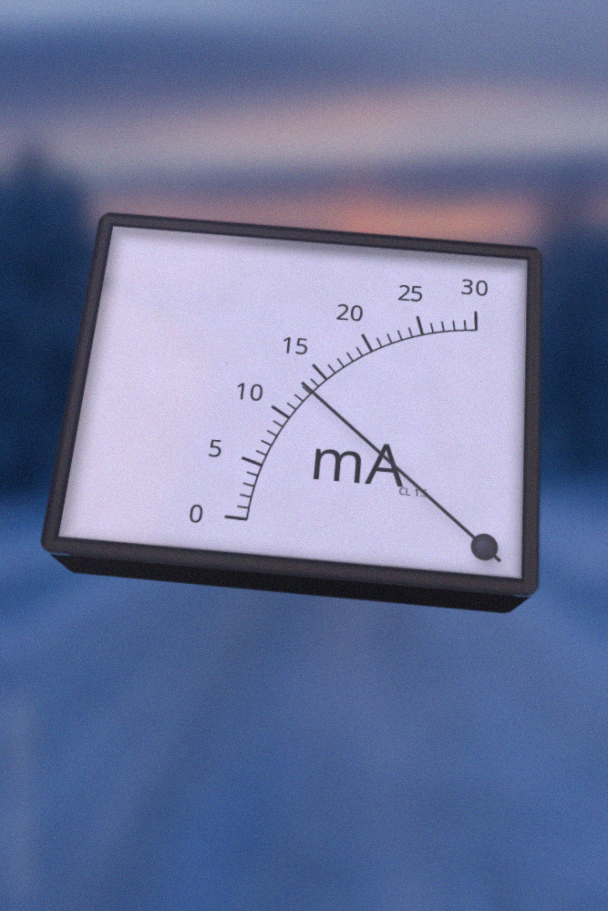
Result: 13 (mA)
